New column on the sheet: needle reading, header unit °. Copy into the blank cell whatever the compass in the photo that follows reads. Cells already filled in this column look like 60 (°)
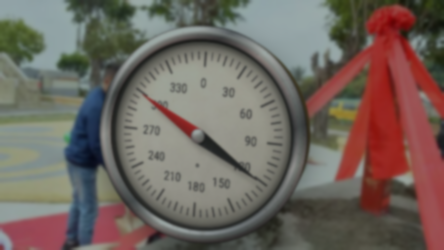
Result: 300 (°)
